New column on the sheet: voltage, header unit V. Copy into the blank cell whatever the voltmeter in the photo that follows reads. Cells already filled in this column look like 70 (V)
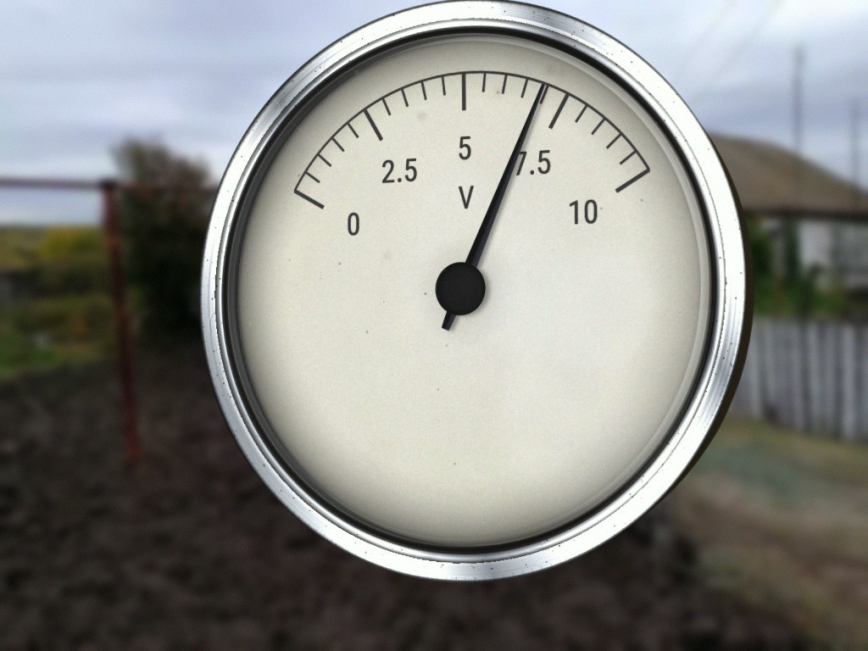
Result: 7 (V)
